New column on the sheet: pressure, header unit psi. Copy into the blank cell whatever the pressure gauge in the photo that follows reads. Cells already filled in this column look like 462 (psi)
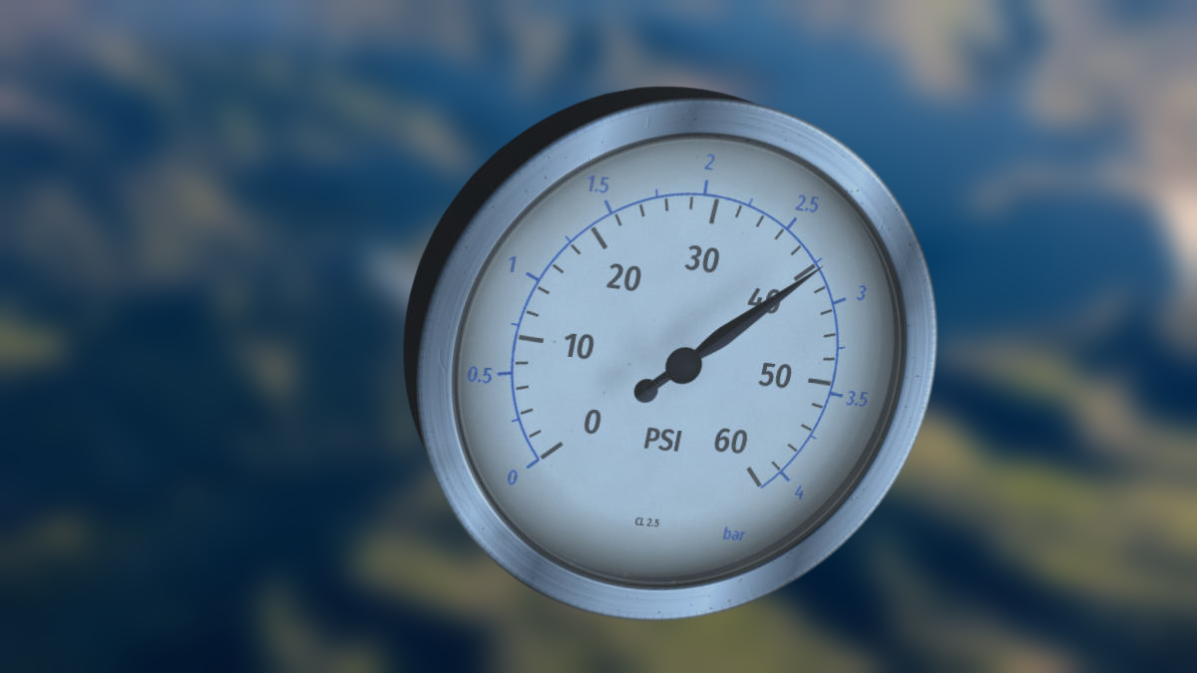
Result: 40 (psi)
